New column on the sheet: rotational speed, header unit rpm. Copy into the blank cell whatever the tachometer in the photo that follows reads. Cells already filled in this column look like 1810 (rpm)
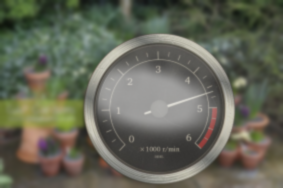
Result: 4625 (rpm)
